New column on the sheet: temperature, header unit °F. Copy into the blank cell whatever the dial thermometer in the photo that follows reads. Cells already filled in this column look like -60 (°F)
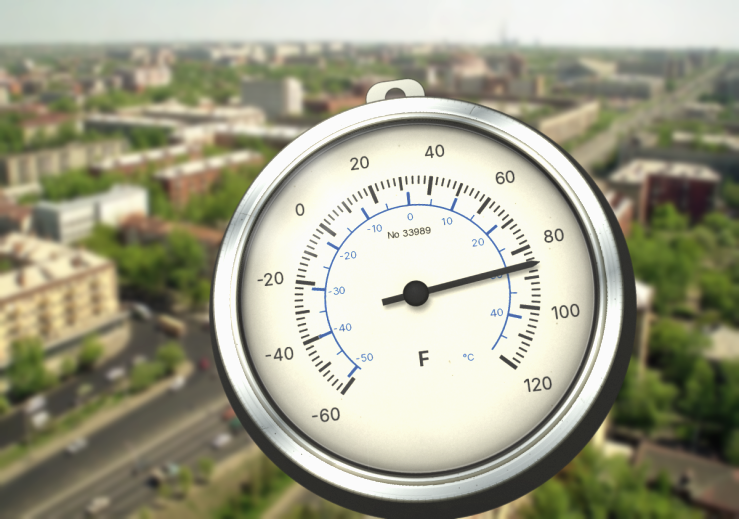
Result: 86 (°F)
